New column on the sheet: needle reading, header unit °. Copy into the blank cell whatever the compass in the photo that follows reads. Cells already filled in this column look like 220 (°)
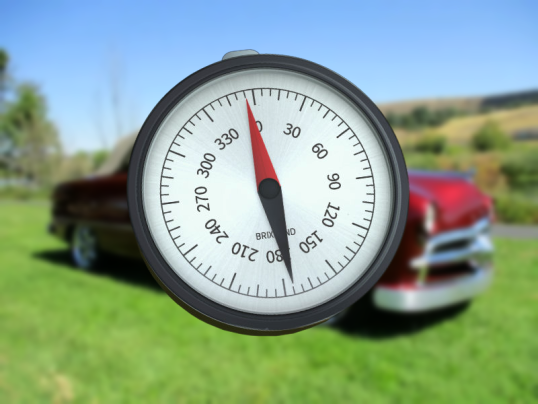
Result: 355 (°)
